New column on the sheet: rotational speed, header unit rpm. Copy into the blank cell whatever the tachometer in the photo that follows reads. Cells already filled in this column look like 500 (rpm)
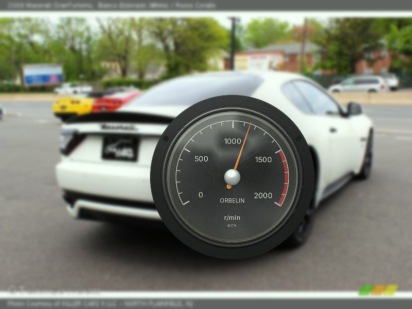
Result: 1150 (rpm)
